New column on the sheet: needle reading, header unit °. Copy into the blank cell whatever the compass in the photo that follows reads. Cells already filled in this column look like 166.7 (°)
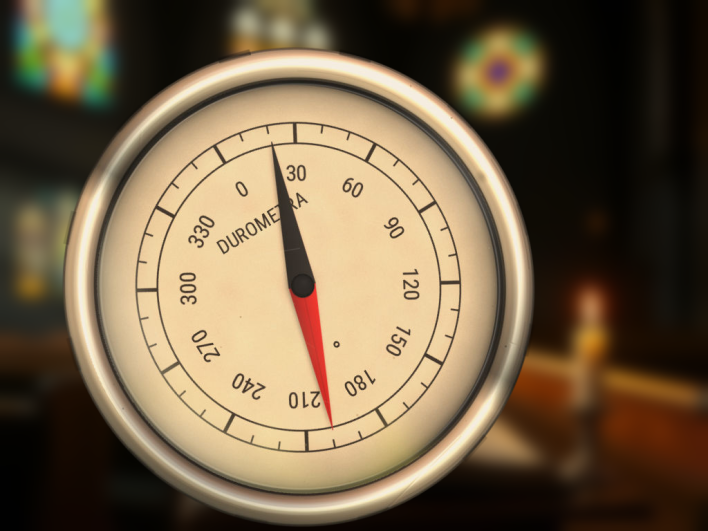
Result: 200 (°)
